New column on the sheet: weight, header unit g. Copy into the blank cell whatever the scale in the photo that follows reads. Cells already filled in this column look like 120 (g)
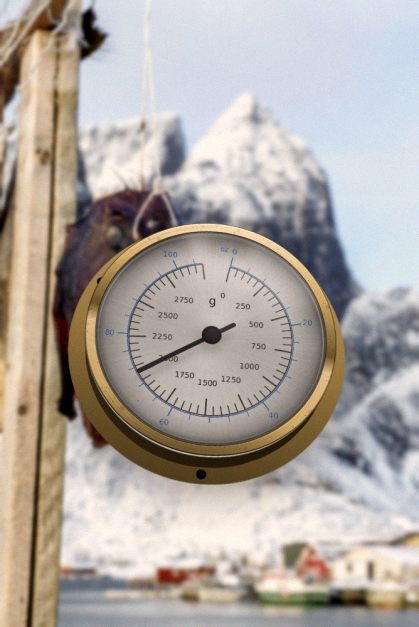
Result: 2000 (g)
